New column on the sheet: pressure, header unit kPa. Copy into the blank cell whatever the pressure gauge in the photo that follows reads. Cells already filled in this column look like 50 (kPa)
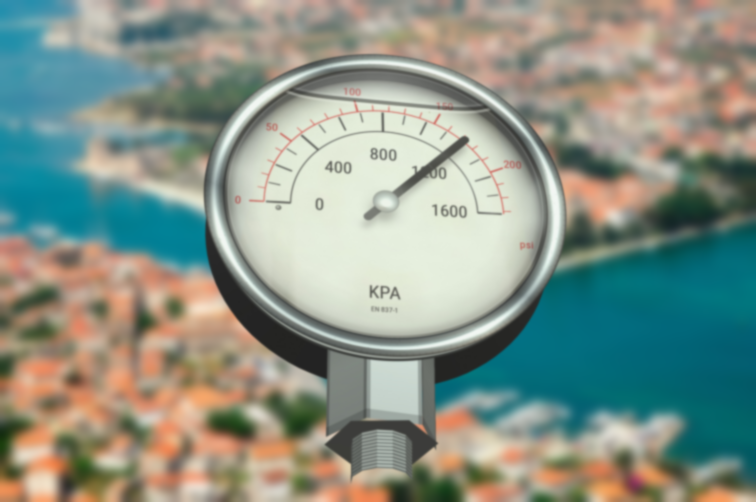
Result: 1200 (kPa)
